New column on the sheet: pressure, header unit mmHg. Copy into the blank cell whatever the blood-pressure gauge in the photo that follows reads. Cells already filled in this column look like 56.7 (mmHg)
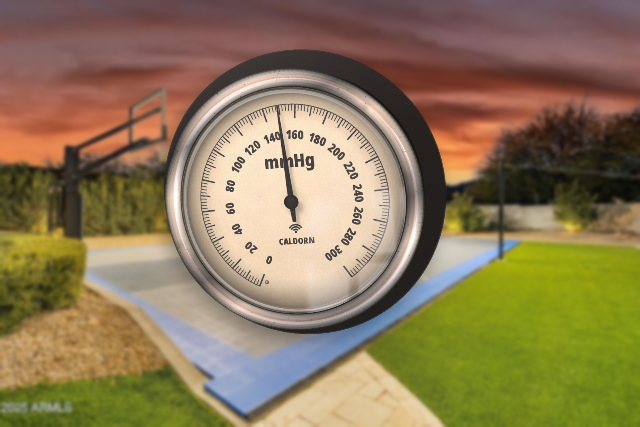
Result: 150 (mmHg)
